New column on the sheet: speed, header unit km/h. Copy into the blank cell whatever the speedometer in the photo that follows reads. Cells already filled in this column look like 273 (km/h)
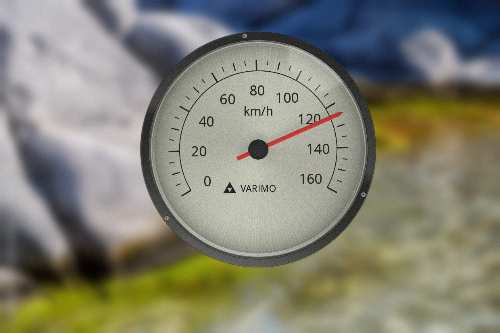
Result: 125 (km/h)
